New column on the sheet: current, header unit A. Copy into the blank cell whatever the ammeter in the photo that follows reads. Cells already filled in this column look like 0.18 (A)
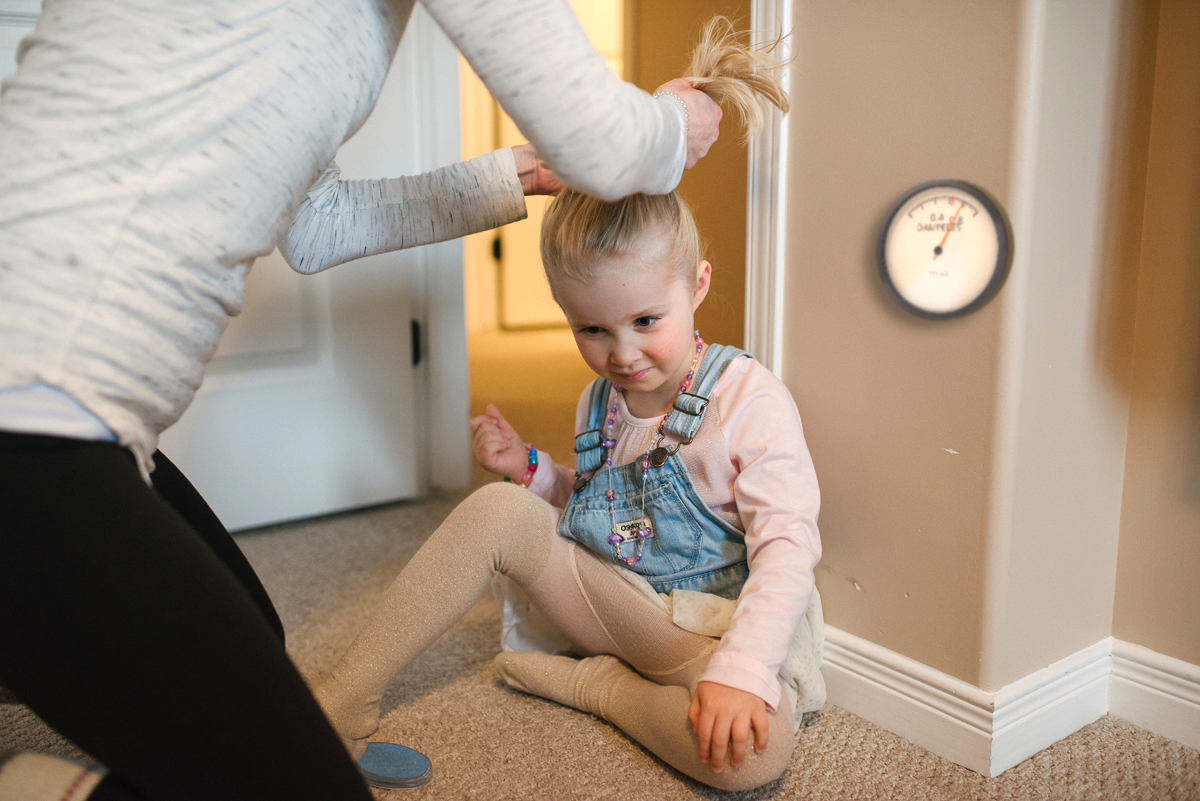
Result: 0.8 (A)
